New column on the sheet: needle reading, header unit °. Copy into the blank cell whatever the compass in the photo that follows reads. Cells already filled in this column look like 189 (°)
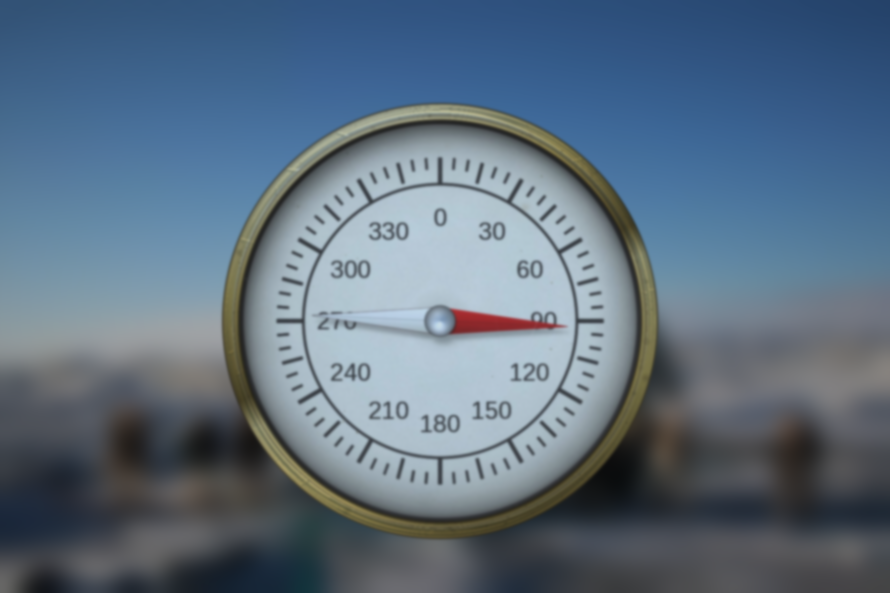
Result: 92.5 (°)
